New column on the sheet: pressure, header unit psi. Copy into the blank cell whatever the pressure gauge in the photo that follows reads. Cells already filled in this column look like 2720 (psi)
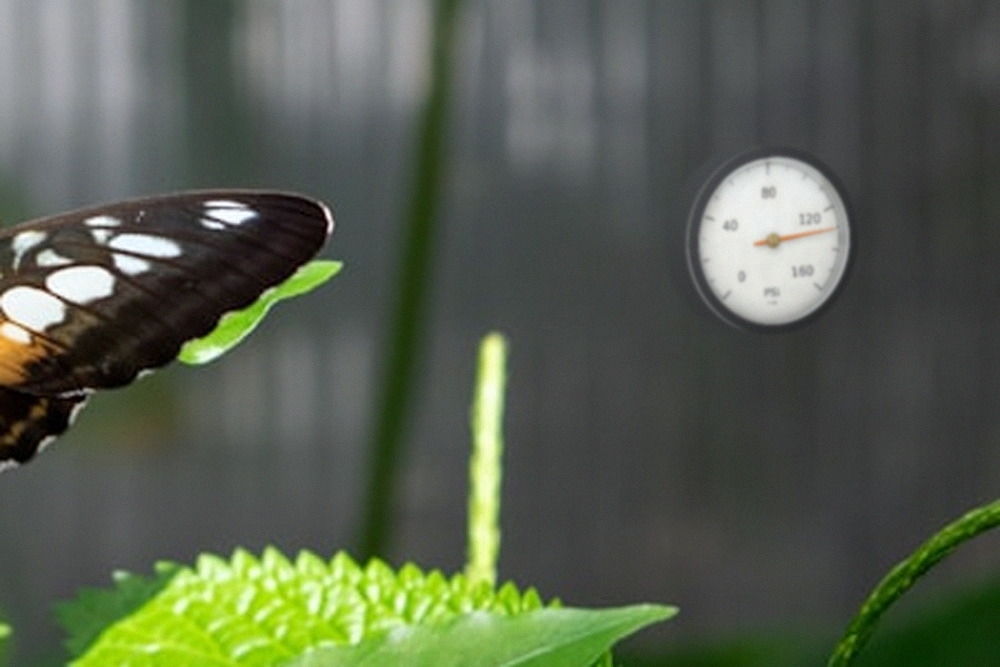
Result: 130 (psi)
